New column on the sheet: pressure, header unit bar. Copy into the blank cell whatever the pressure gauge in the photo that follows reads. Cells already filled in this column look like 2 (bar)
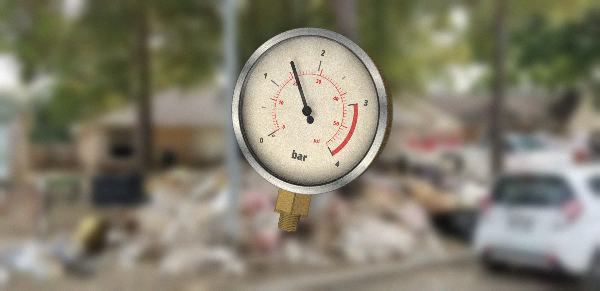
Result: 1.5 (bar)
